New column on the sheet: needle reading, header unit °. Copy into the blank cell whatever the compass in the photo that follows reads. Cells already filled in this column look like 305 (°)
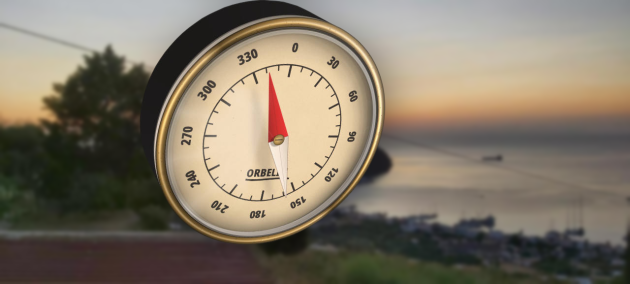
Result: 340 (°)
